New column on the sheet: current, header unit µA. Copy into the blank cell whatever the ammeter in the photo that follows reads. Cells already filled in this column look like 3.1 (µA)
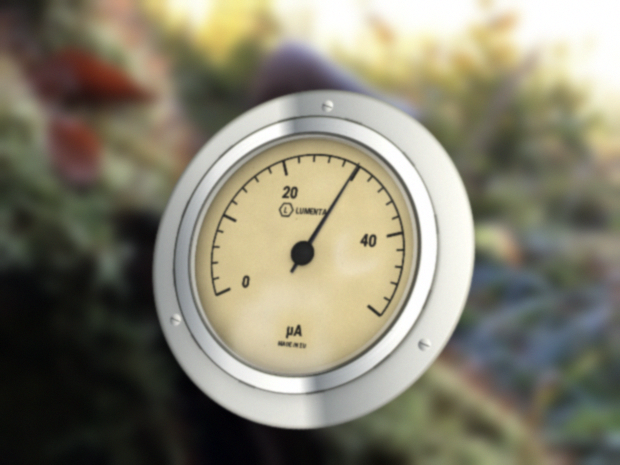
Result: 30 (µA)
